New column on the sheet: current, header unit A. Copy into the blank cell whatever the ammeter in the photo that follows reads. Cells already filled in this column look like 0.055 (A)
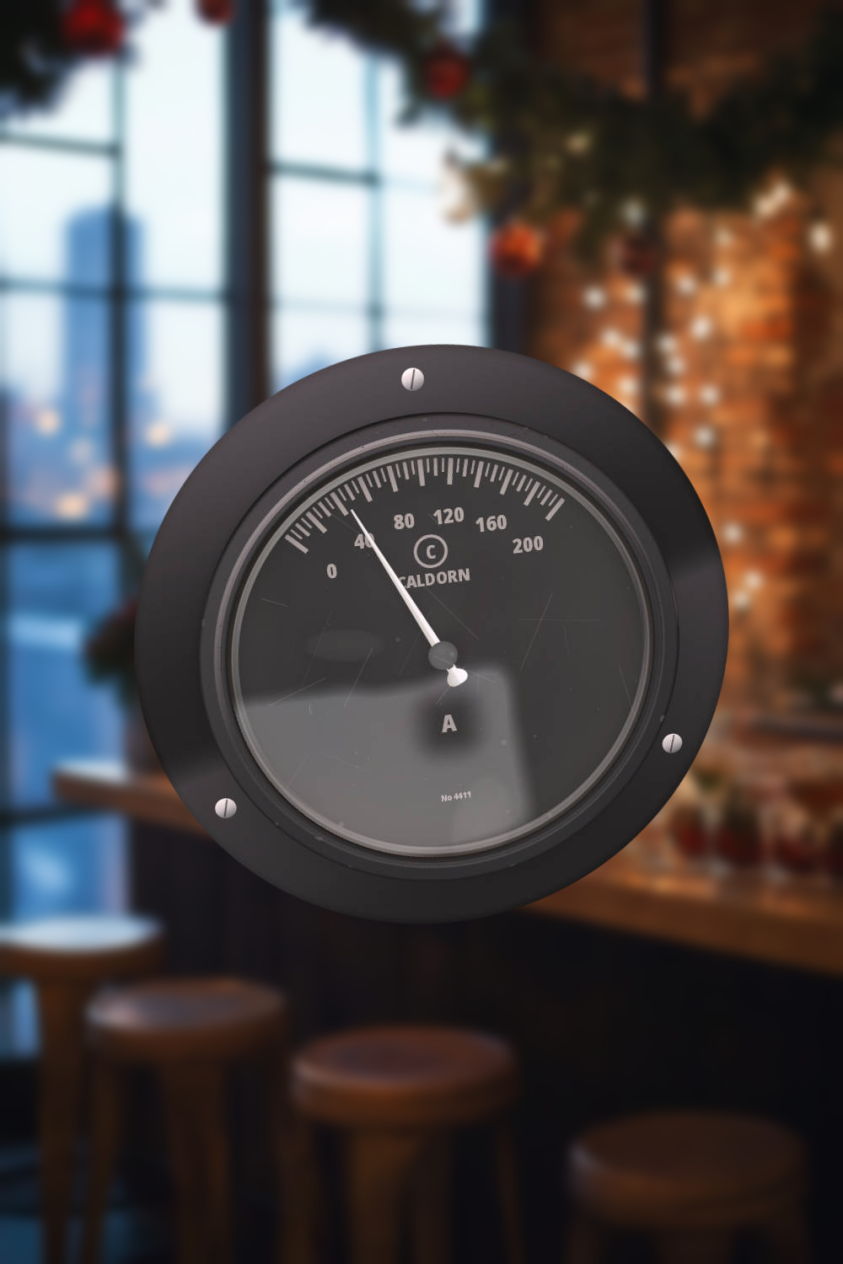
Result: 45 (A)
